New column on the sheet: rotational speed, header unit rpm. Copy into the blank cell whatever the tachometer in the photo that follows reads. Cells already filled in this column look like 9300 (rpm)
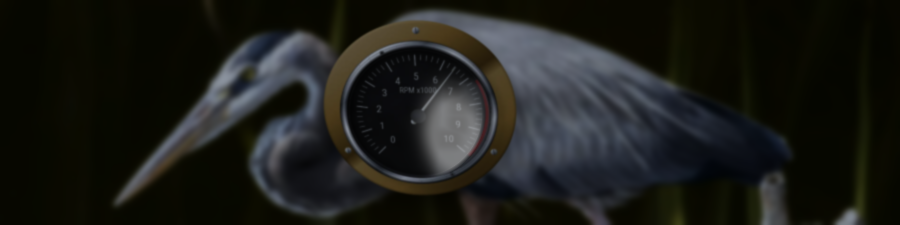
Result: 6400 (rpm)
